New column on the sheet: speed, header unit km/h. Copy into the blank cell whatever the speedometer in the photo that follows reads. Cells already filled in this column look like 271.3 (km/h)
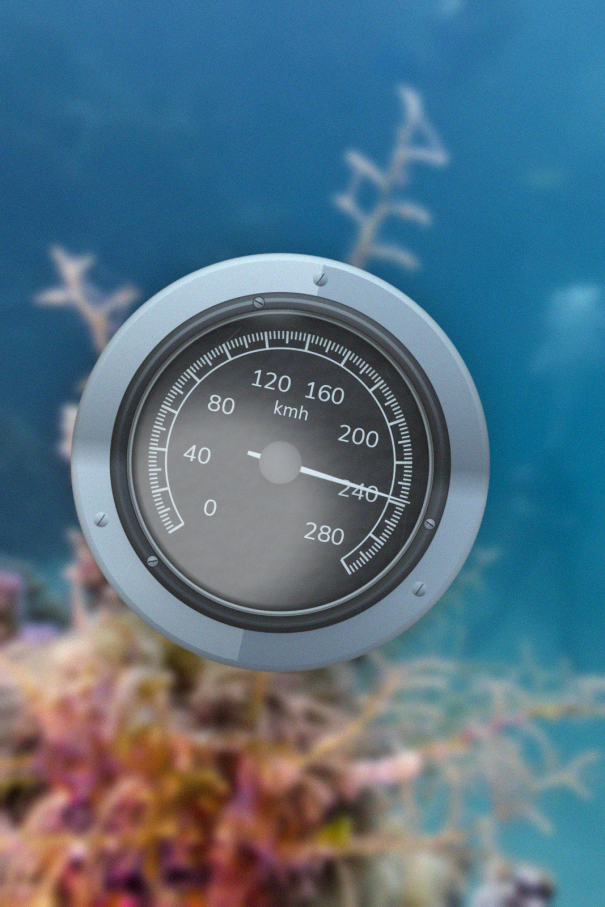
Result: 238 (km/h)
